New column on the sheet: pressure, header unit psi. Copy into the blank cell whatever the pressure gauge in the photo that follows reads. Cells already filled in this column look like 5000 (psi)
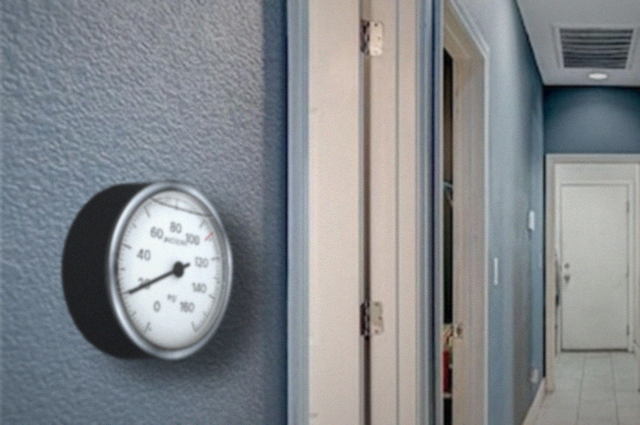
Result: 20 (psi)
